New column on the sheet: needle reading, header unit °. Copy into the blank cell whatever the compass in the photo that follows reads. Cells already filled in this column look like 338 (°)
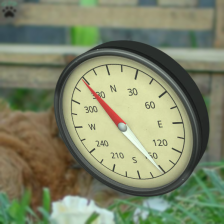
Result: 330 (°)
